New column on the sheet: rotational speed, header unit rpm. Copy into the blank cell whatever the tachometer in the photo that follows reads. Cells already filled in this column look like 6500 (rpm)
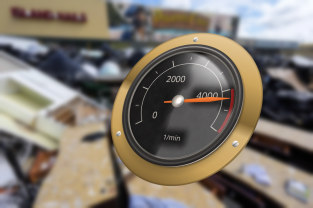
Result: 4250 (rpm)
